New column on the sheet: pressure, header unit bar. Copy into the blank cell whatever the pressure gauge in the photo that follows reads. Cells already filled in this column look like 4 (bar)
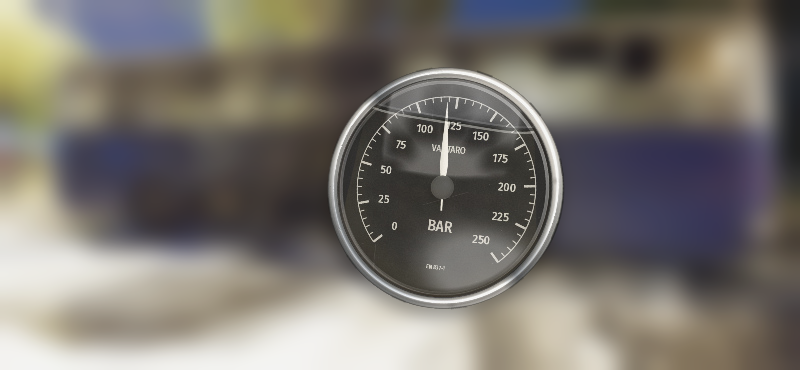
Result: 120 (bar)
